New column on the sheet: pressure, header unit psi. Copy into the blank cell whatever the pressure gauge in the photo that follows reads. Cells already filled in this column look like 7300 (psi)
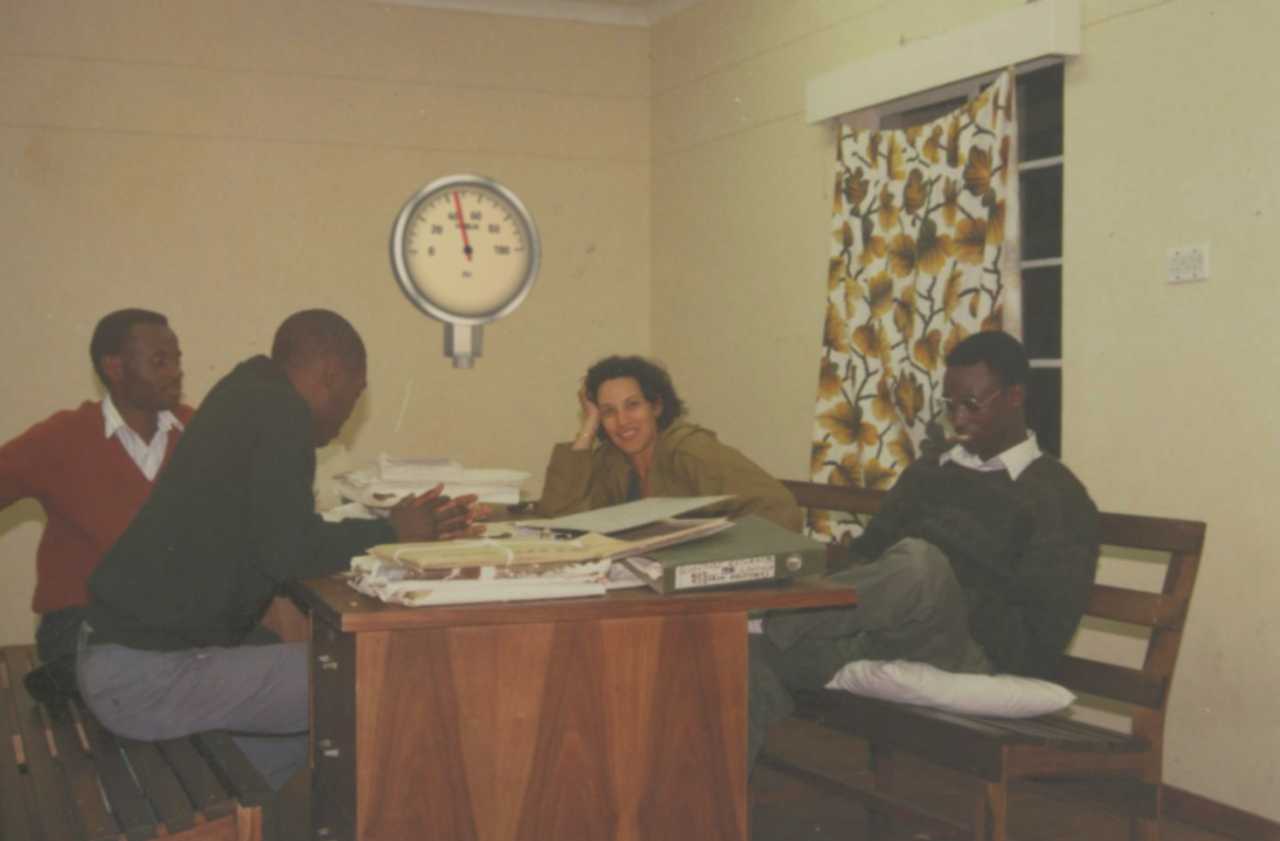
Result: 45 (psi)
